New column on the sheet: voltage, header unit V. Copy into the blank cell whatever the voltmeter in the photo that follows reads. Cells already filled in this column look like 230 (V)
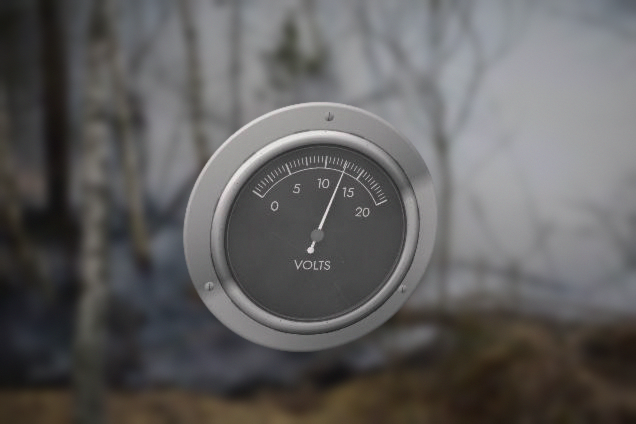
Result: 12.5 (V)
